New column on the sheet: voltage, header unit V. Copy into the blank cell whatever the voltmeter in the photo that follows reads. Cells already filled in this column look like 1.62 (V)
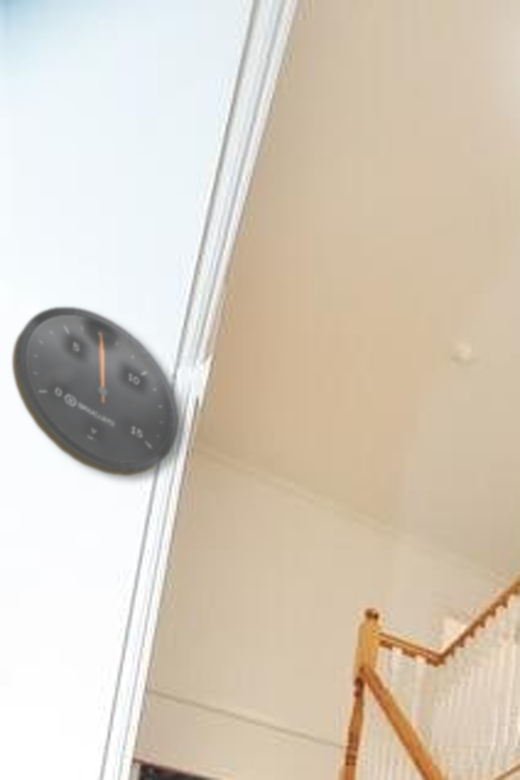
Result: 7 (V)
